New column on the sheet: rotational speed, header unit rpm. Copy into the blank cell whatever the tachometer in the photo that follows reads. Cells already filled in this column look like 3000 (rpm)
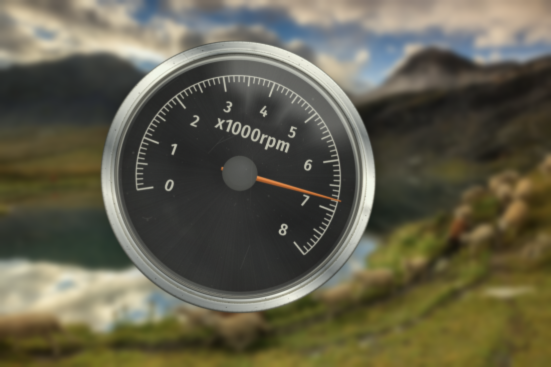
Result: 6800 (rpm)
